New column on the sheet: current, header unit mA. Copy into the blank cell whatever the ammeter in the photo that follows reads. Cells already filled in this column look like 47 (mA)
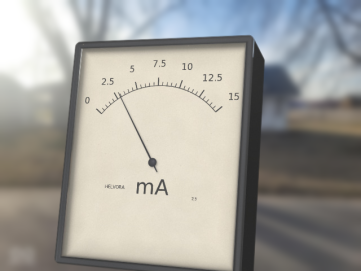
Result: 3 (mA)
